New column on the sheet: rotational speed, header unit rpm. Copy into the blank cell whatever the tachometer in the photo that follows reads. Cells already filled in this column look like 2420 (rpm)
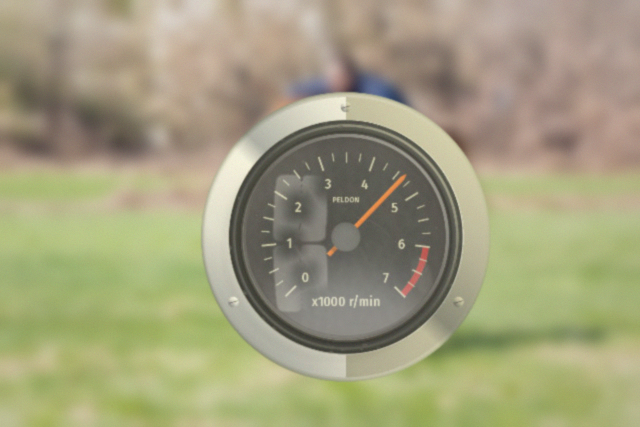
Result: 4625 (rpm)
